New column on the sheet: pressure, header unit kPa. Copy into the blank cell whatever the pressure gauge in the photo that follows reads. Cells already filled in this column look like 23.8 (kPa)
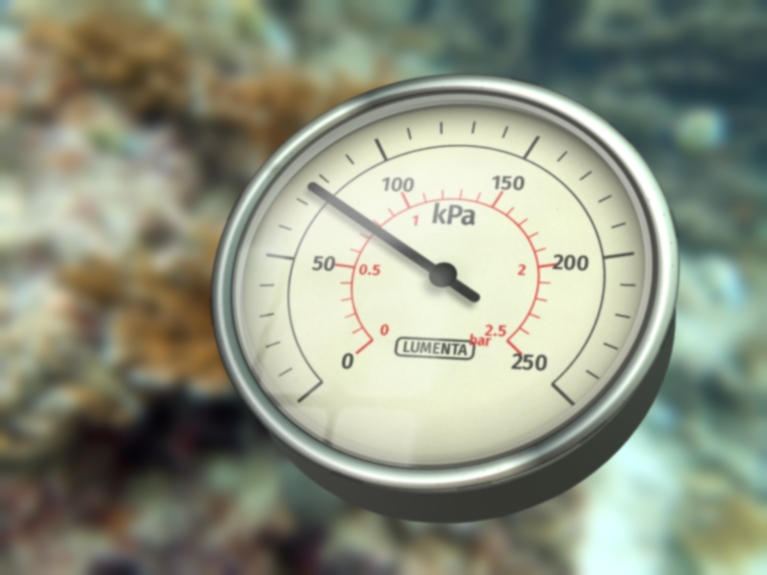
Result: 75 (kPa)
